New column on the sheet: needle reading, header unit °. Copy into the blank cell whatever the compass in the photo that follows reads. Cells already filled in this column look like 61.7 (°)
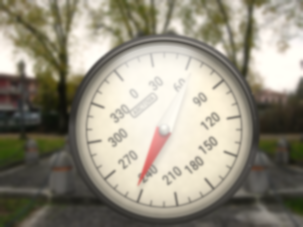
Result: 245 (°)
